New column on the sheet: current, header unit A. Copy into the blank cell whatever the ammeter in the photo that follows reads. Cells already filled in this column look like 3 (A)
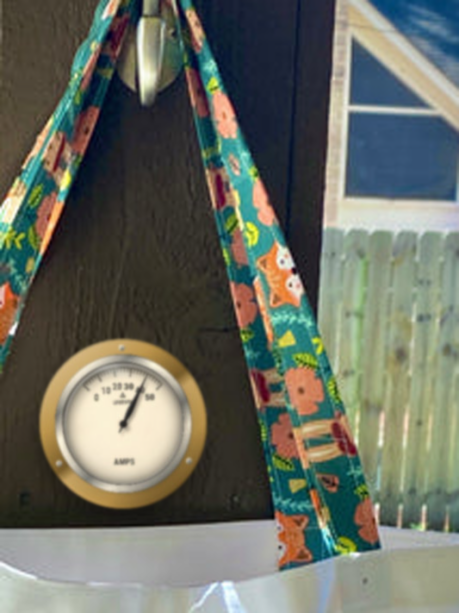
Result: 40 (A)
